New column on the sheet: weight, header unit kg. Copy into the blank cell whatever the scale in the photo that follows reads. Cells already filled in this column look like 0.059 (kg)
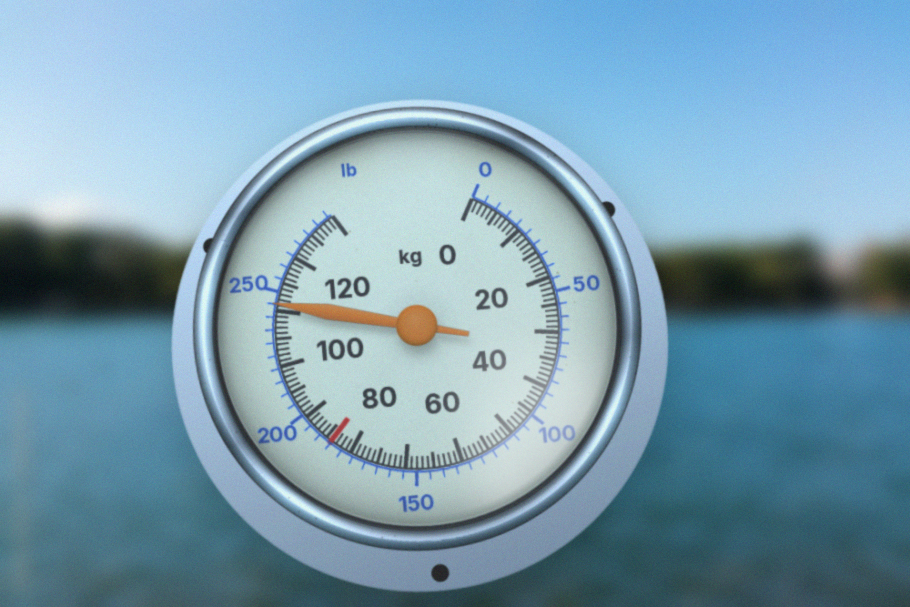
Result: 111 (kg)
